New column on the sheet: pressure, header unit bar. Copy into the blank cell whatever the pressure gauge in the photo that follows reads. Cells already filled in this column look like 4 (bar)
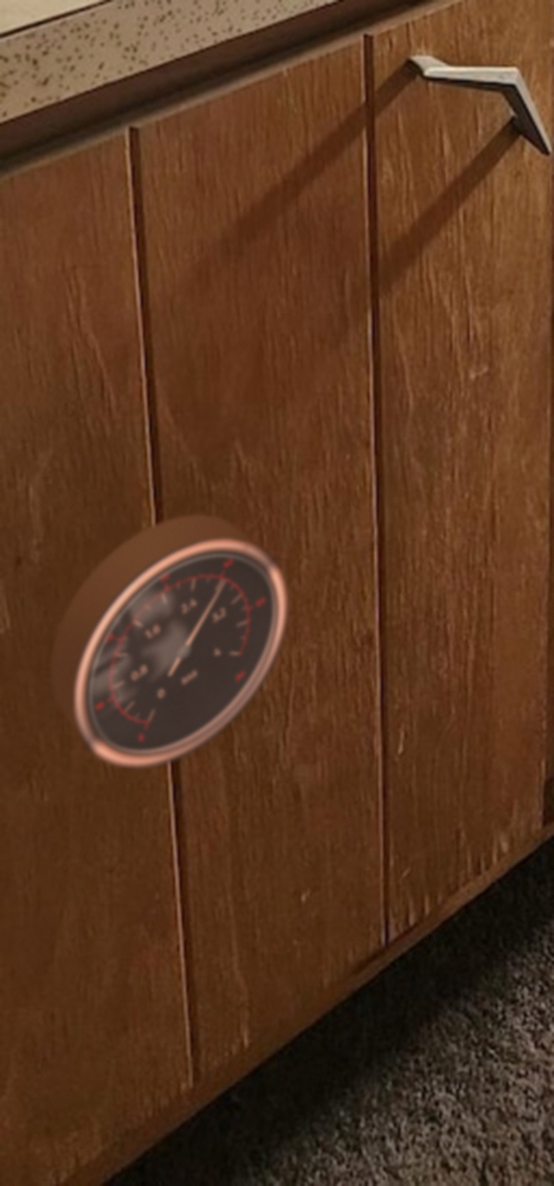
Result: 2.8 (bar)
